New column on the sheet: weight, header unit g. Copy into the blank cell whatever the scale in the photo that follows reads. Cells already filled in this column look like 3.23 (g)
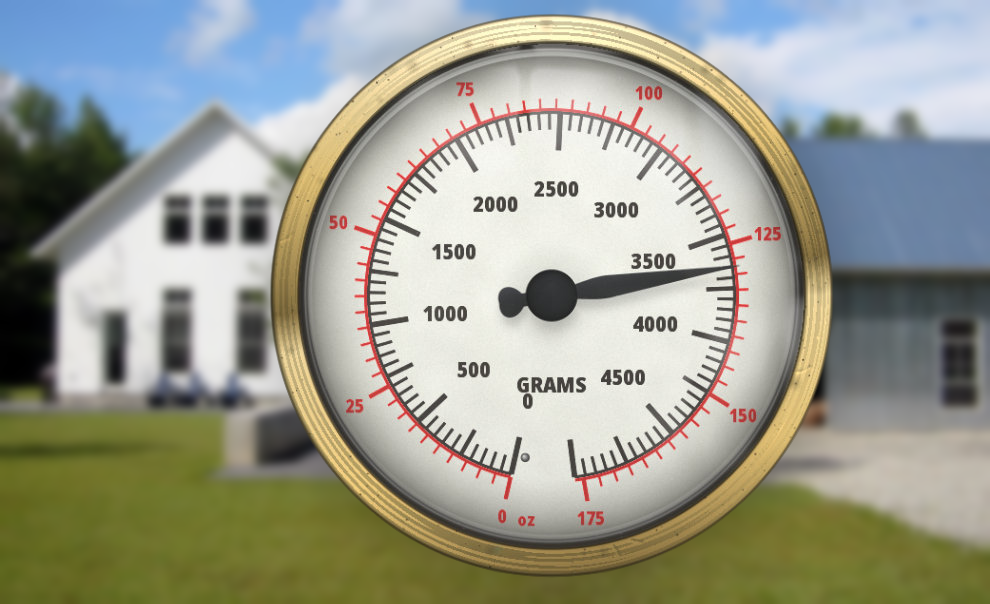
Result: 3650 (g)
